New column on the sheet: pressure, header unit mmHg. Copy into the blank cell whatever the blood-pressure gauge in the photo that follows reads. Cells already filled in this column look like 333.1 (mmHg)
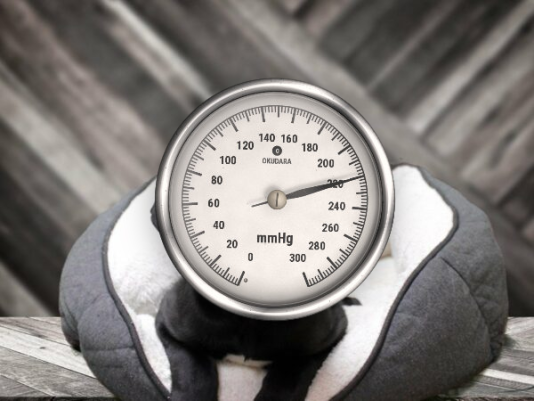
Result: 220 (mmHg)
